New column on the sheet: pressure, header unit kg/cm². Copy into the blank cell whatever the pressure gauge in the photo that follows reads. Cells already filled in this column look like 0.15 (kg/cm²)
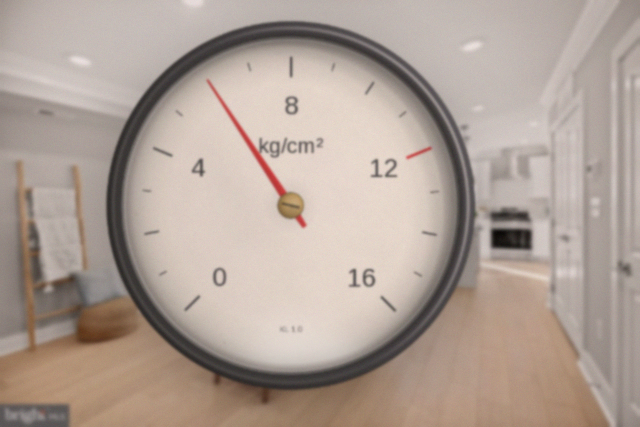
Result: 6 (kg/cm²)
